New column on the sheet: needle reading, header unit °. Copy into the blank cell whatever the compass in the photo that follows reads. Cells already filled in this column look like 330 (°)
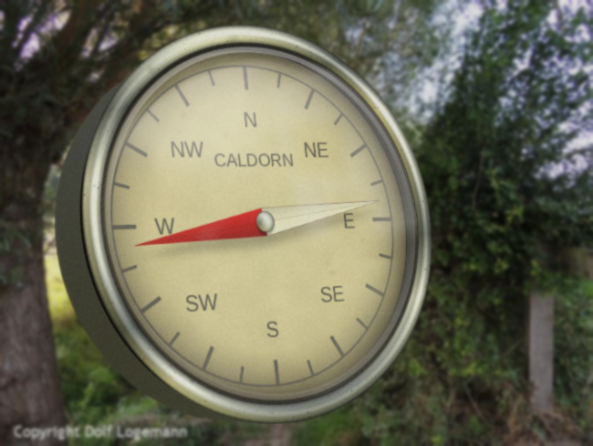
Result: 262.5 (°)
